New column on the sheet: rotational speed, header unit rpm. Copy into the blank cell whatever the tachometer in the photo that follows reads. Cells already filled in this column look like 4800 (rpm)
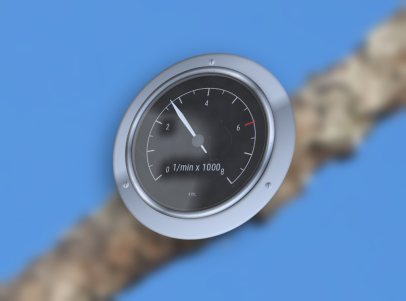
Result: 2750 (rpm)
